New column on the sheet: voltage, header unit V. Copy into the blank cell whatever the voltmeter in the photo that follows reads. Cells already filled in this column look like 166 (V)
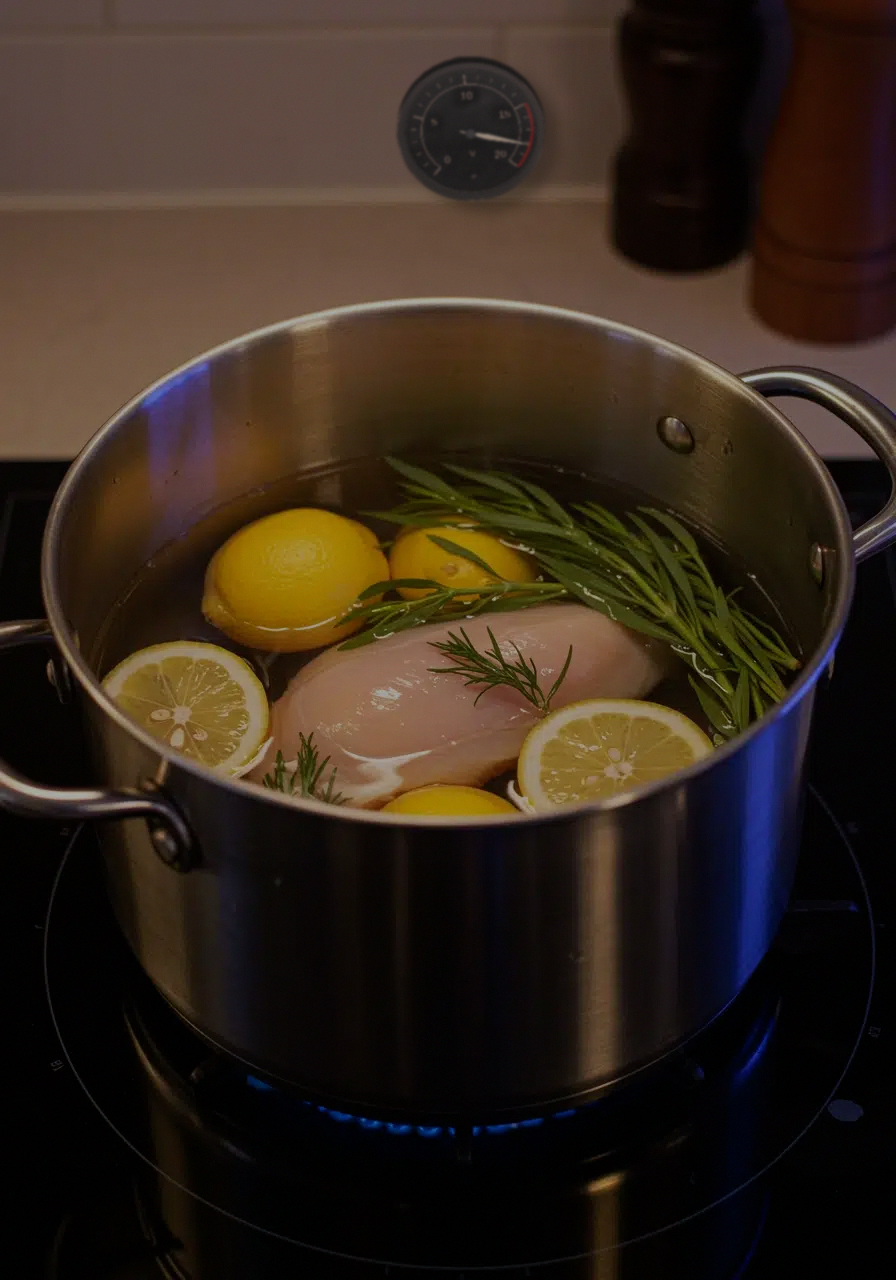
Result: 18 (V)
